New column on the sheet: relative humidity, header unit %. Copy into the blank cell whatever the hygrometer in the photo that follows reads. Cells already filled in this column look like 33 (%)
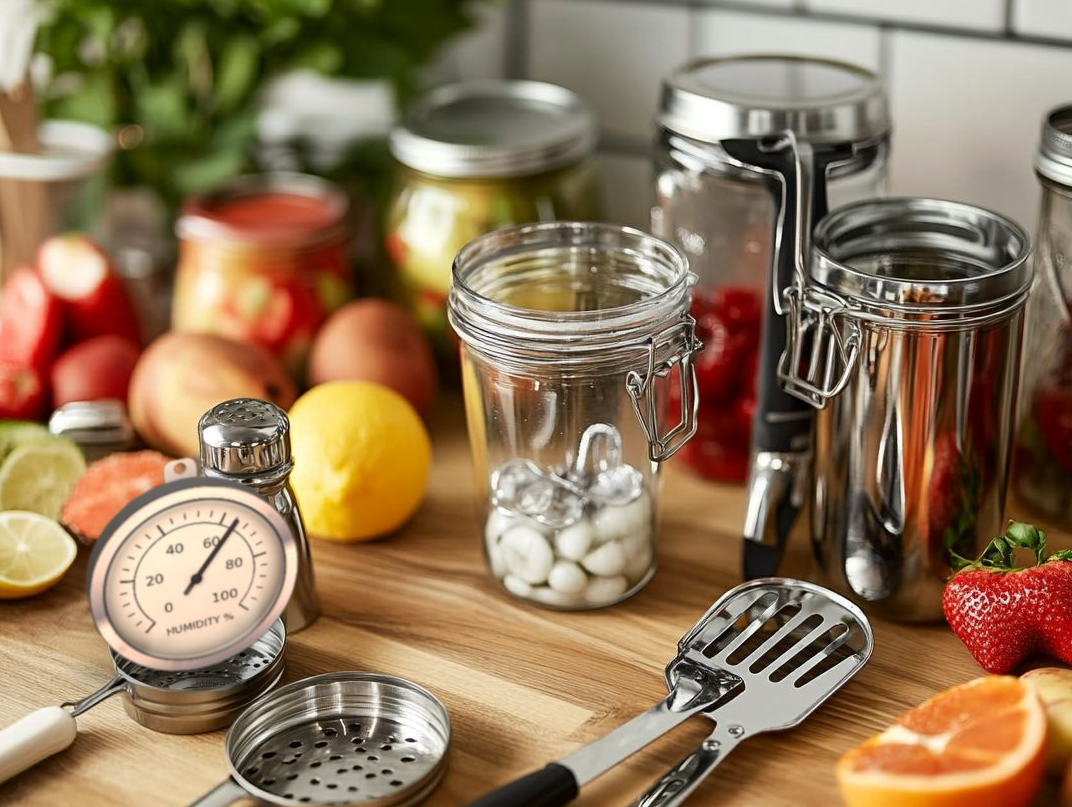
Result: 64 (%)
